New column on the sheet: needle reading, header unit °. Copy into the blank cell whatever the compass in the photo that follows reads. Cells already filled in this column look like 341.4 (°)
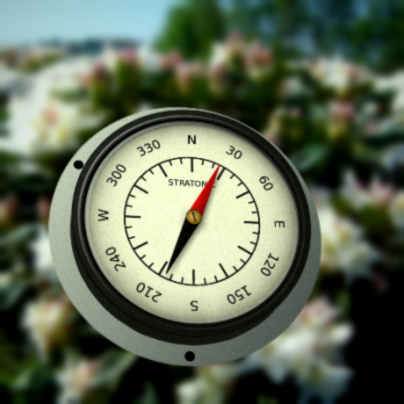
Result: 25 (°)
